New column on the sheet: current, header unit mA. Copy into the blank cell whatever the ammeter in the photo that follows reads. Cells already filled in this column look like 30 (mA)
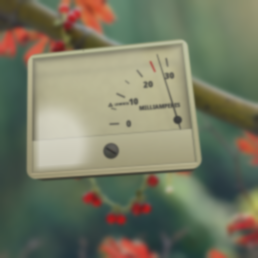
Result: 27.5 (mA)
